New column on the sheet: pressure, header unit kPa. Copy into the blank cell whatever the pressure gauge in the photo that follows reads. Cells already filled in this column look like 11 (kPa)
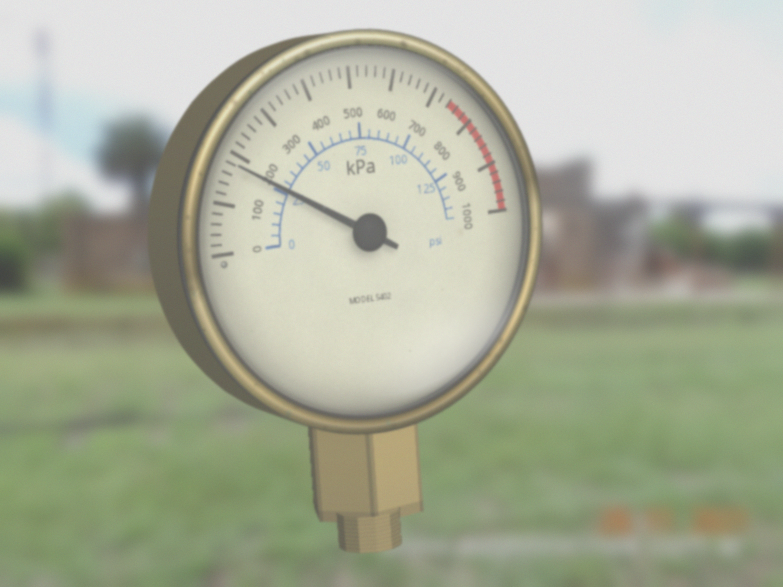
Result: 180 (kPa)
